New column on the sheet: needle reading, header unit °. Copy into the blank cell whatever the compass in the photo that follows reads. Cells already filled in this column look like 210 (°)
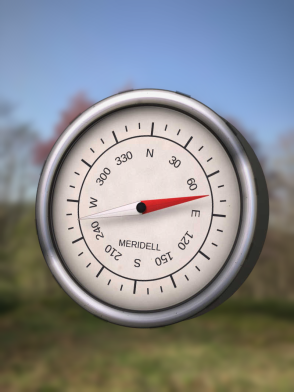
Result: 75 (°)
